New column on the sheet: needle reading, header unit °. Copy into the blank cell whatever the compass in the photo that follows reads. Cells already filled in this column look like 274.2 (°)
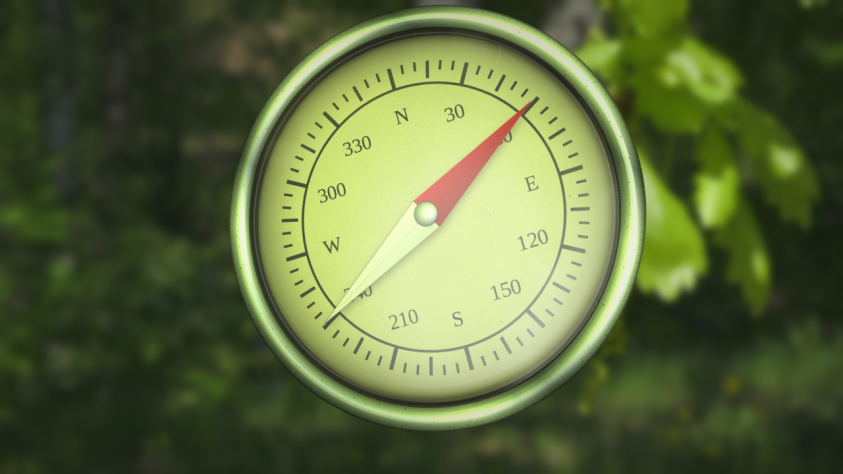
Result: 60 (°)
